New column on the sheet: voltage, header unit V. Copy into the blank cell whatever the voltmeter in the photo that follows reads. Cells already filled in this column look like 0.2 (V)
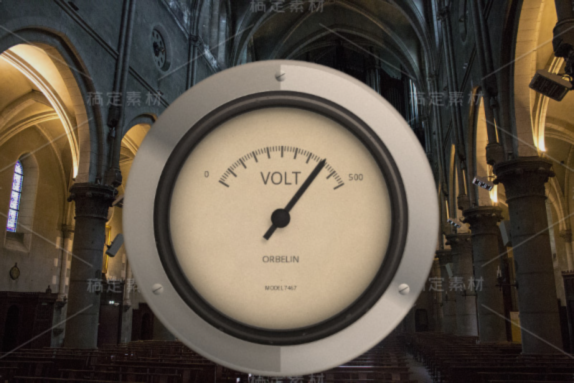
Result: 400 (V)
